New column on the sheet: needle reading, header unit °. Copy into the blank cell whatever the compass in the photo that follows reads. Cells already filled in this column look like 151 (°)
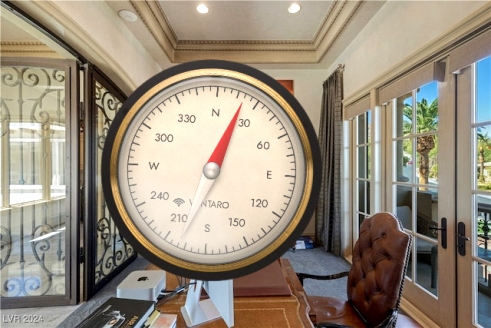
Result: 20 (°)
